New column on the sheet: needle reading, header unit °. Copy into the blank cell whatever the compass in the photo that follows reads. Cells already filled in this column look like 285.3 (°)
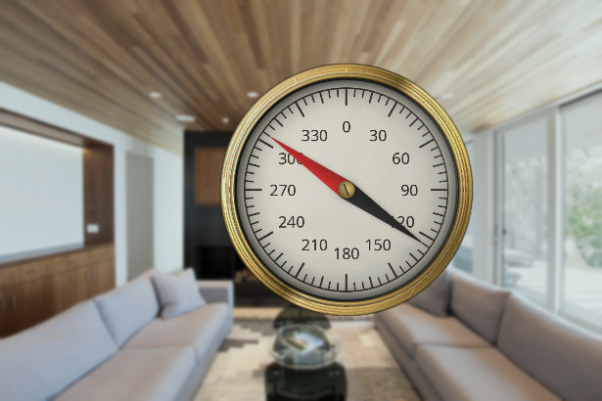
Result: 305 (°)
